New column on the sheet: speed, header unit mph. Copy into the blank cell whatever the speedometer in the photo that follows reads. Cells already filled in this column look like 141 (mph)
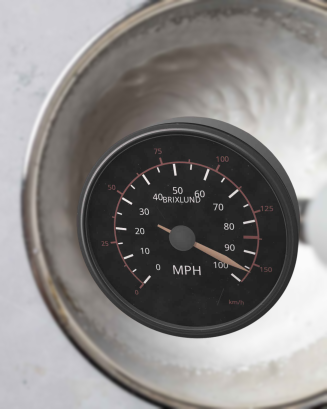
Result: 95 (mph)
